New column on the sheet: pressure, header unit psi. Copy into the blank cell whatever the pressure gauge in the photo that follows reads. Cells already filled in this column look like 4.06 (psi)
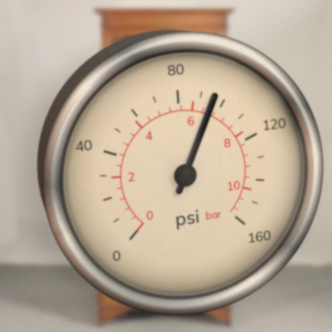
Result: 95 (psi)
